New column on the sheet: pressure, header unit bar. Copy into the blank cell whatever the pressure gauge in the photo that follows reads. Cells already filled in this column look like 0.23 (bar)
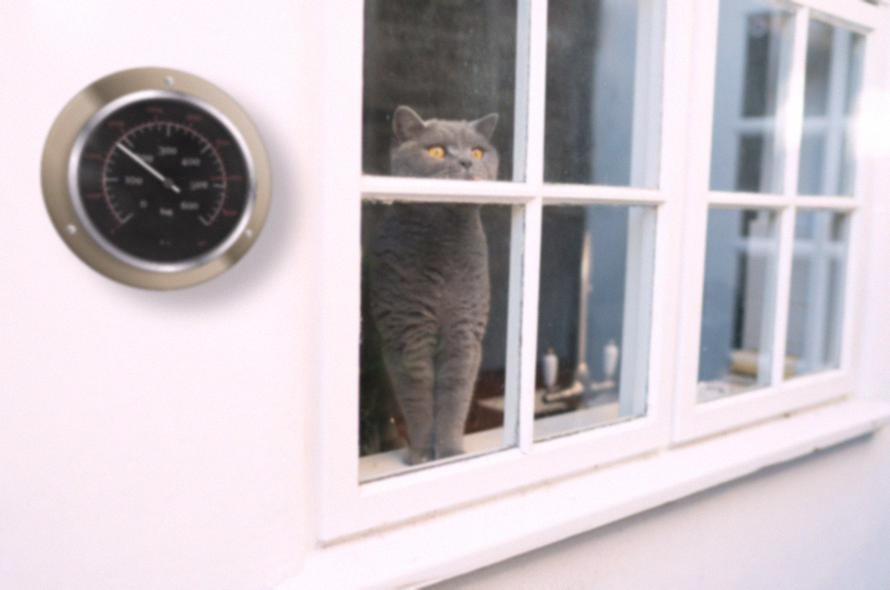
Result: 180 (bar)
